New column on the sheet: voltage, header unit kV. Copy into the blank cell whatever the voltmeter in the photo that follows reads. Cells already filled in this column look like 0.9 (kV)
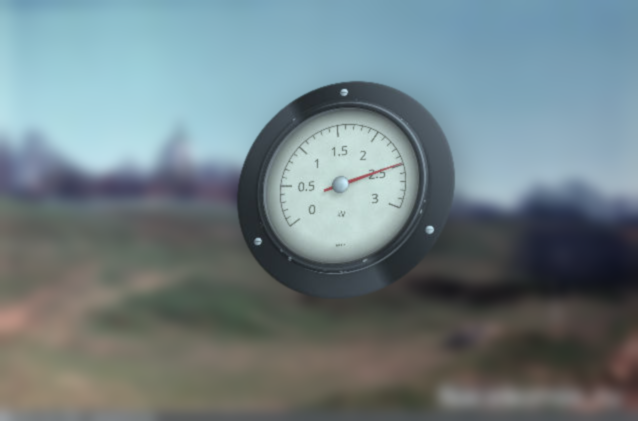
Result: 2.5 (kV)
